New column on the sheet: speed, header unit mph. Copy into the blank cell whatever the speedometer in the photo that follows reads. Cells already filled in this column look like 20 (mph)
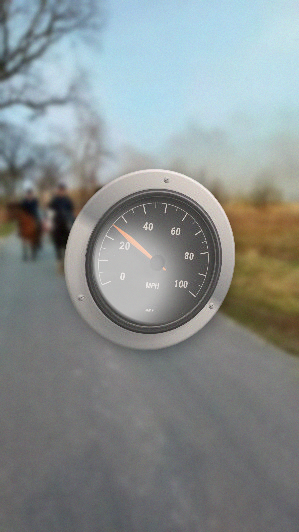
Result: 25 (mph)
